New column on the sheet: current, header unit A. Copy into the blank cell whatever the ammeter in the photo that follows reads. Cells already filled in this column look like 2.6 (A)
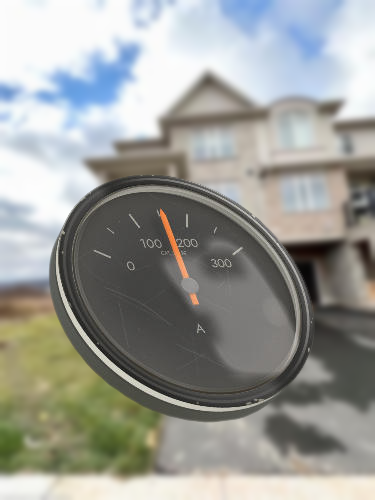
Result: 150 (A)
